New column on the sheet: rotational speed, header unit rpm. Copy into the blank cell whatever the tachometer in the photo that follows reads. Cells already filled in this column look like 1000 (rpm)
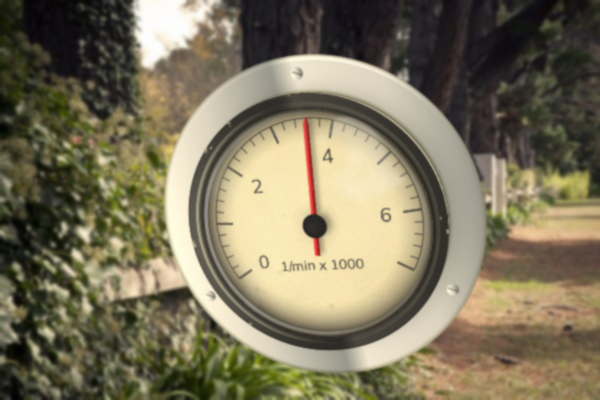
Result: 3600 (rpm)
